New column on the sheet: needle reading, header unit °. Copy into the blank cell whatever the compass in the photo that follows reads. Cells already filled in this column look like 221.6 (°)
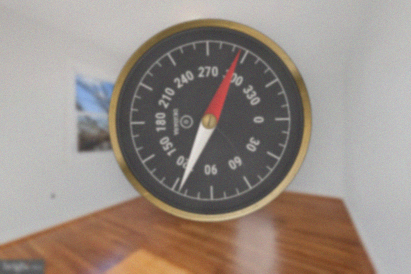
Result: 295 (°)
